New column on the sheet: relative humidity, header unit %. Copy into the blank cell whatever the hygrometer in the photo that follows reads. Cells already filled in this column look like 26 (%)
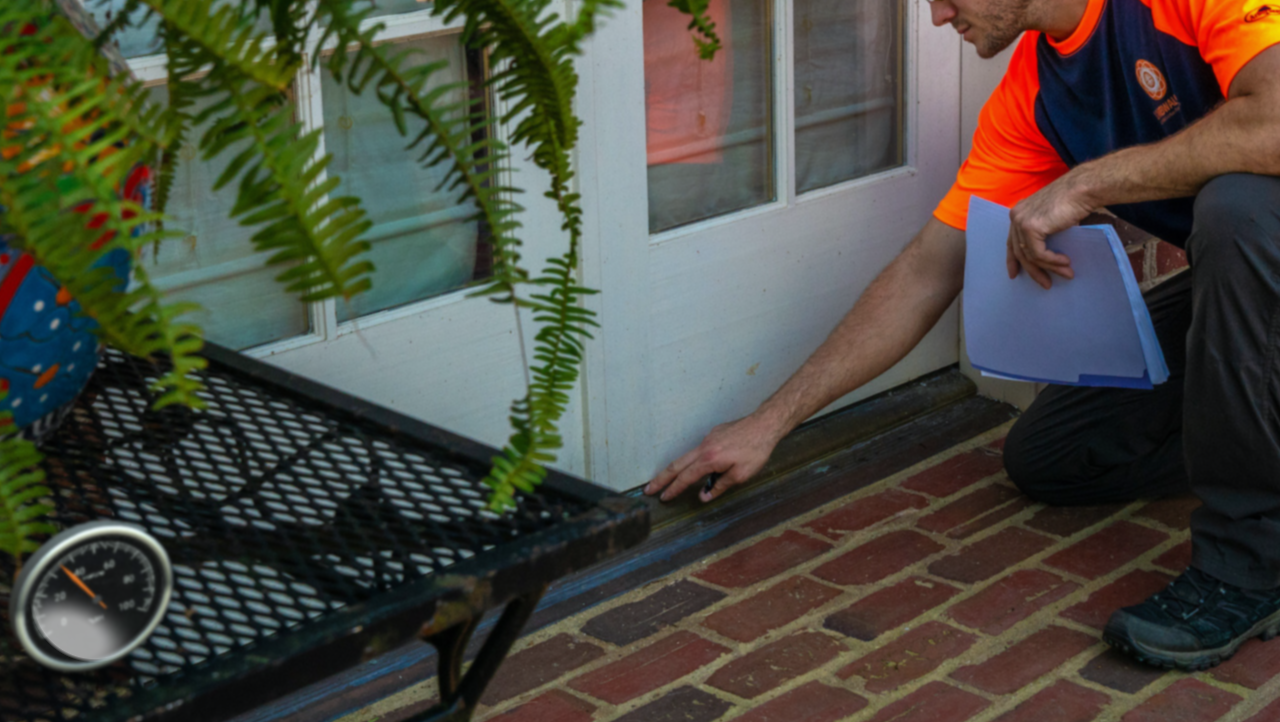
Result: 35 (%)
